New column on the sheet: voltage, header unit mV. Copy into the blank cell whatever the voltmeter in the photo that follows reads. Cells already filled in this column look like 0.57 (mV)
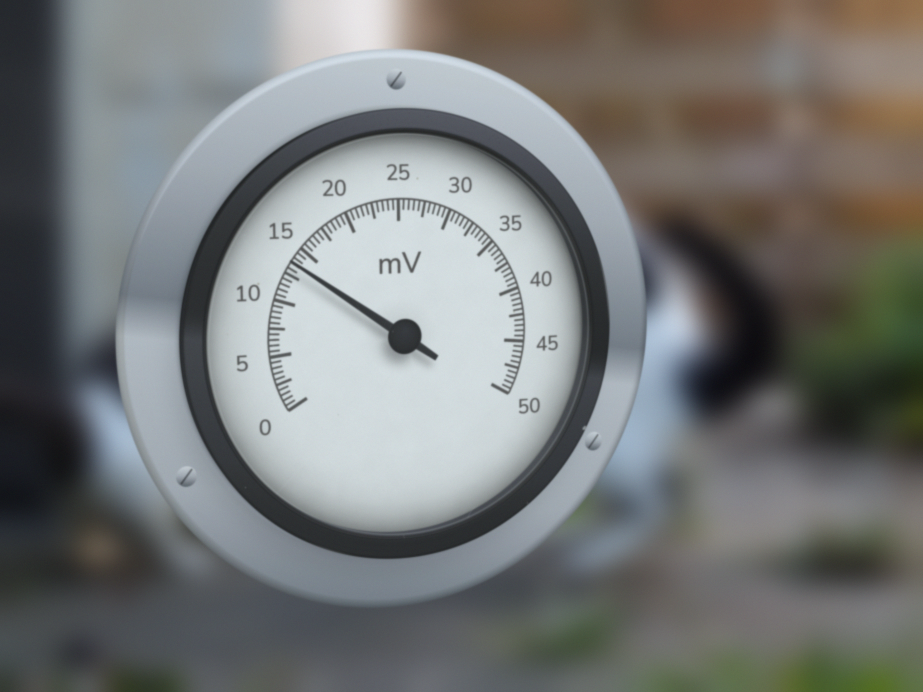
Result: 13.5 (mV)
